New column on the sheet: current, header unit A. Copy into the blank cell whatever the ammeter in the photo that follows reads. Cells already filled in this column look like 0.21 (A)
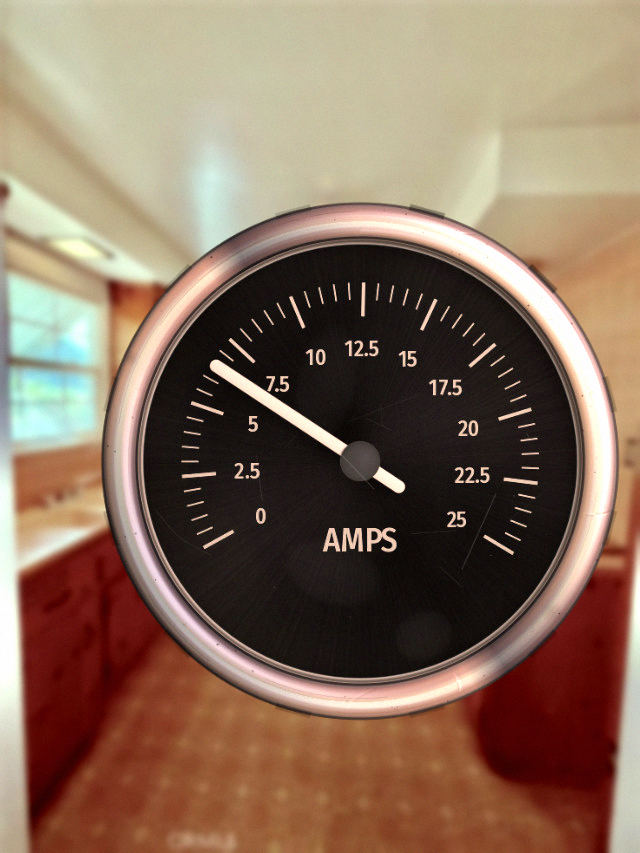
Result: 6.5 (A)
